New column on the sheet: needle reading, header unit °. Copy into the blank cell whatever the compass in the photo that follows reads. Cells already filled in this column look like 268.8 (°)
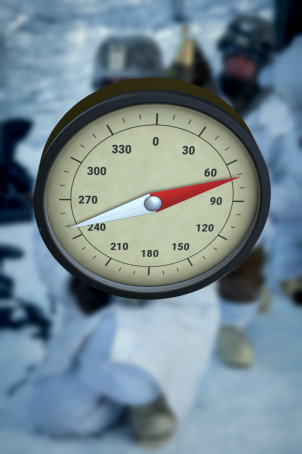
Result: 70 (°)
